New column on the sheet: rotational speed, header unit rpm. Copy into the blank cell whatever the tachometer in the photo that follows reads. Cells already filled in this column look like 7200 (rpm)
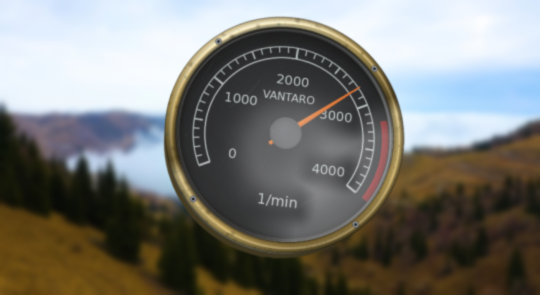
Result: 2800 (rpm)
